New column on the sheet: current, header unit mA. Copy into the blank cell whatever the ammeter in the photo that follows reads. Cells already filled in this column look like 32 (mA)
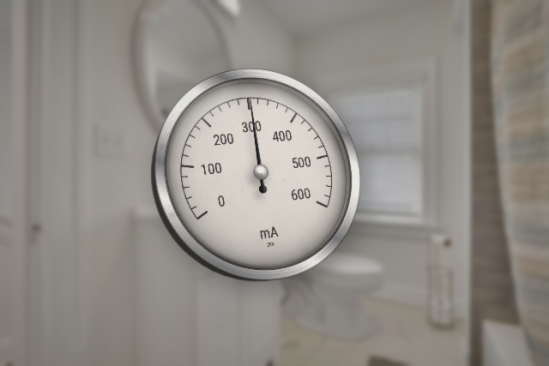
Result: 300 (mA)
